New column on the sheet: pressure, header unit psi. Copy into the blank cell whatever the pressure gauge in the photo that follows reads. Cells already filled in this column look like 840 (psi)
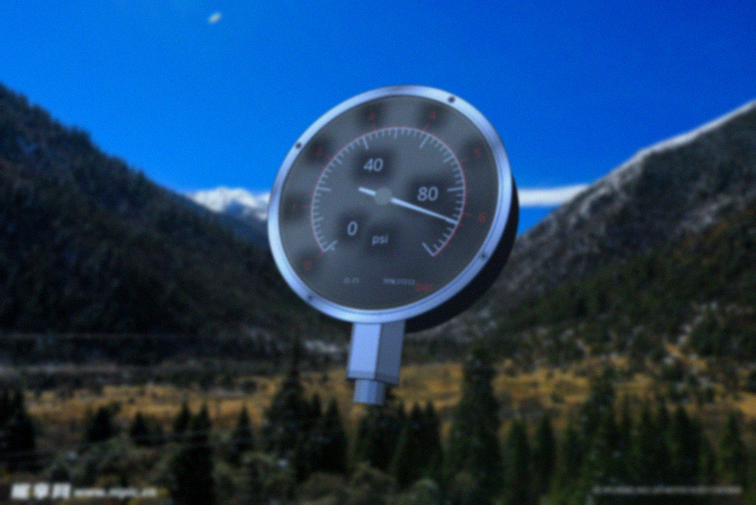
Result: 90 (psi)
